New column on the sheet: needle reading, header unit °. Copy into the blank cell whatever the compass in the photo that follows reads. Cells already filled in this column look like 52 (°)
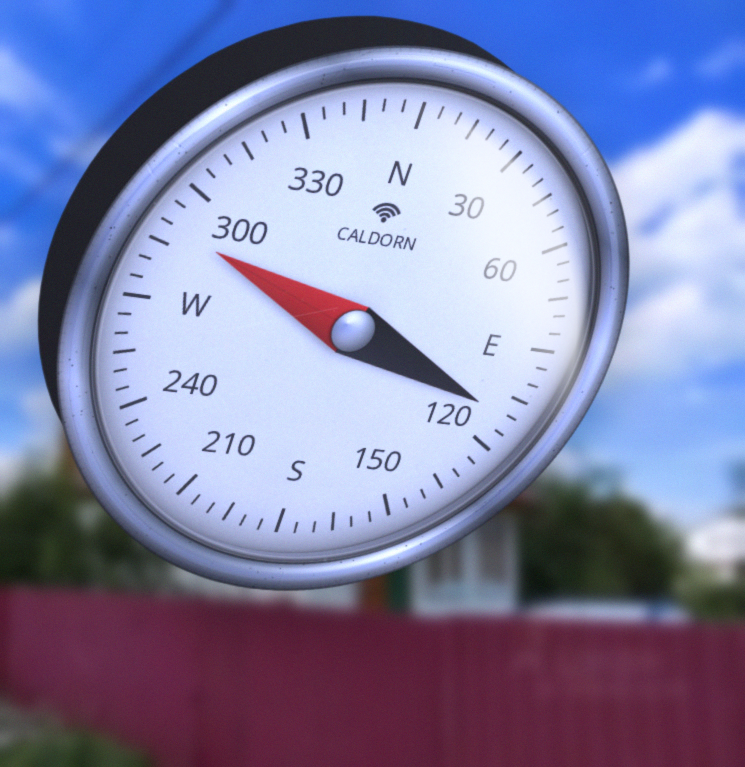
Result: 290 (°)
